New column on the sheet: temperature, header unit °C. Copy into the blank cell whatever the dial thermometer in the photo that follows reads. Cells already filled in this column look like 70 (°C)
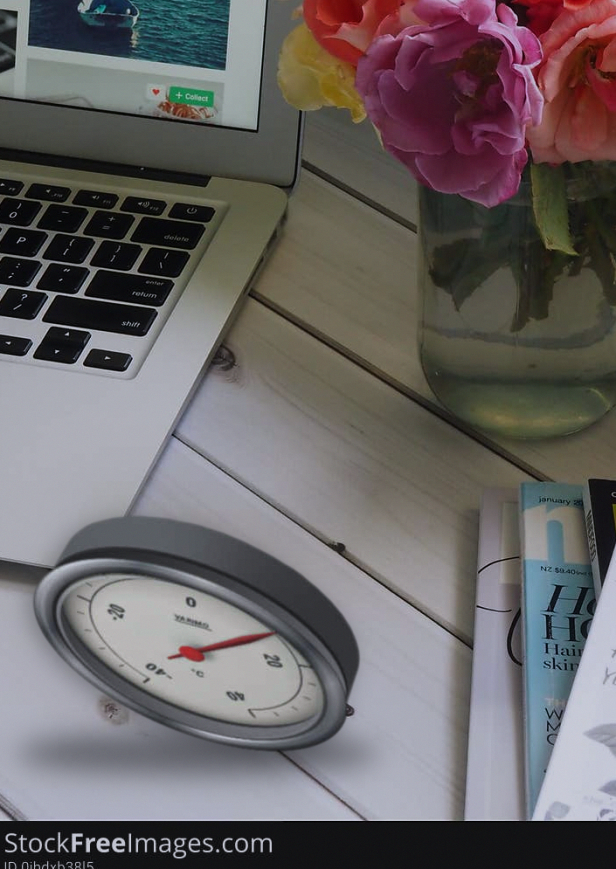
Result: 12 (°C)
